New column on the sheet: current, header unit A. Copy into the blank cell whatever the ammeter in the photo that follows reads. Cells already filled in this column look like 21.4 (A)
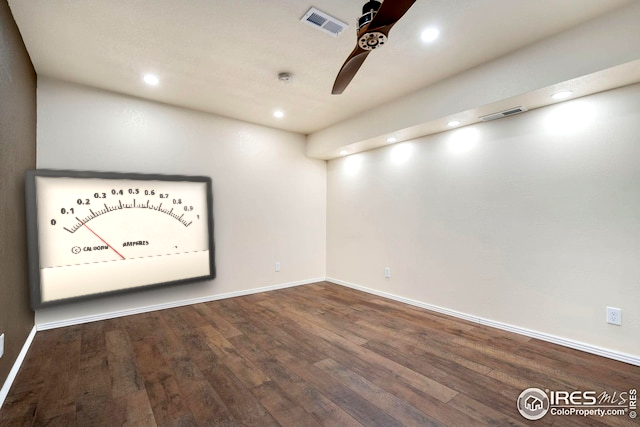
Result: 0.1 (A)
